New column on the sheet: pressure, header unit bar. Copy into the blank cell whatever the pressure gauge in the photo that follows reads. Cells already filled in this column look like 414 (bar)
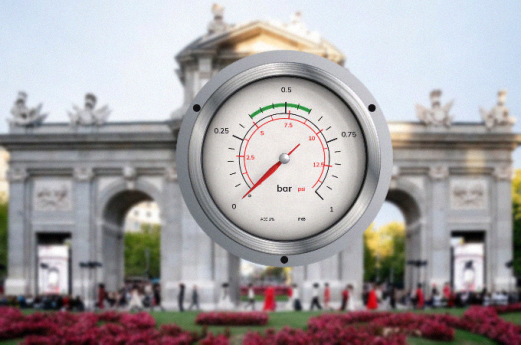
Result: 0 (bar)
